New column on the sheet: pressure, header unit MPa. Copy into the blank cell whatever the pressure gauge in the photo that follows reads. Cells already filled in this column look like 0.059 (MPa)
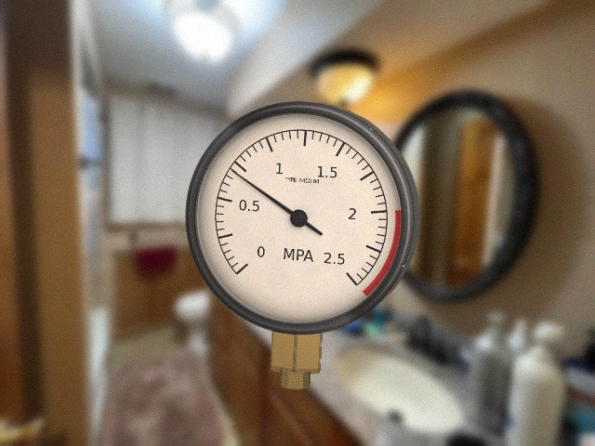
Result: 0.7 (MPa)
